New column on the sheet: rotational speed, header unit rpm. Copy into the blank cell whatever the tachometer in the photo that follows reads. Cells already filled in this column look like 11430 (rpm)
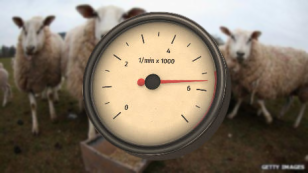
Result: 5750 (rpm)
